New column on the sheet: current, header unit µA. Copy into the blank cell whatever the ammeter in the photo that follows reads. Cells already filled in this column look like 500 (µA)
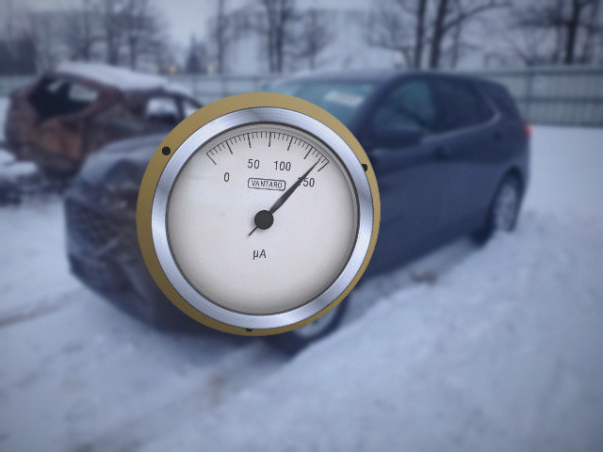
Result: 140 (µA)
